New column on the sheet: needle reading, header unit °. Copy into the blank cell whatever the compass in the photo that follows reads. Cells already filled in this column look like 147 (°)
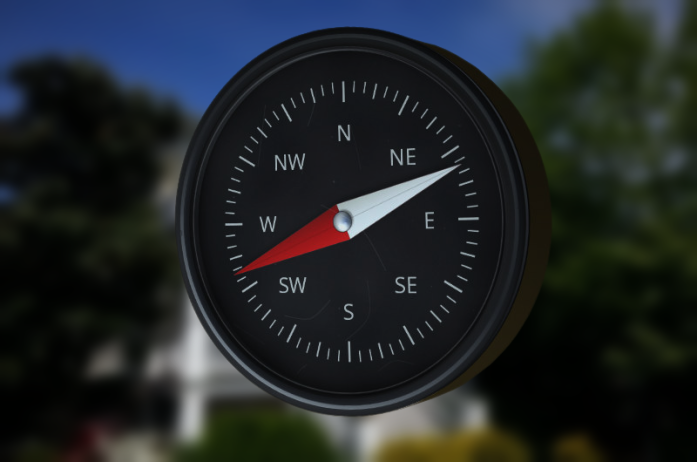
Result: 247.5 (°)
